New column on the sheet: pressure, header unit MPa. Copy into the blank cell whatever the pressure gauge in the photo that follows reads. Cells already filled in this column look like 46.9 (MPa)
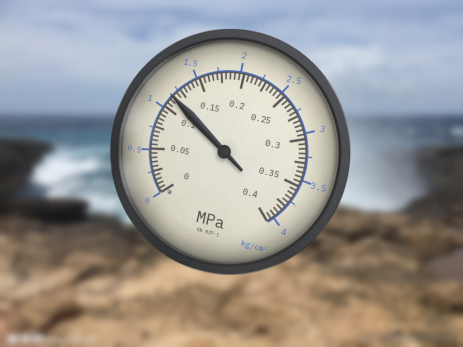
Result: 0.115 (MPa)
